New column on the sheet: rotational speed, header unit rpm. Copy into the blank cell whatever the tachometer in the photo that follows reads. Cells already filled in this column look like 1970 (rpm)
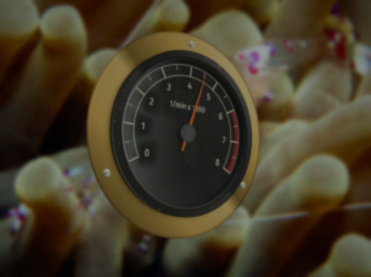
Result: 4500 (rpm)
